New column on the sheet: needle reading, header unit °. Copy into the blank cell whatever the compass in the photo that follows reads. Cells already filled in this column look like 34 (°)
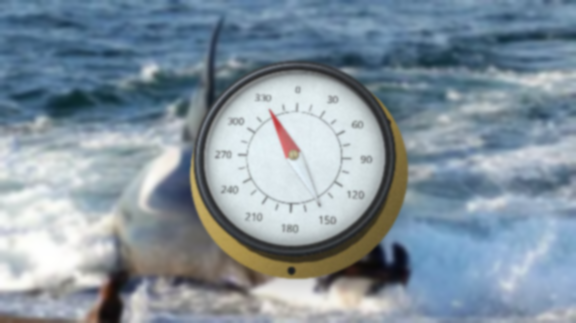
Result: 330 (°)
